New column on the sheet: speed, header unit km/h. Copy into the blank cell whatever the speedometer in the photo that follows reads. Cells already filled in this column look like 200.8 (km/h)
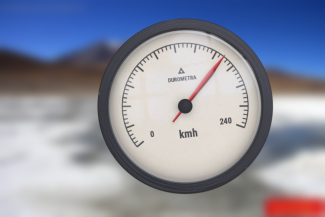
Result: 168 (km/h)
